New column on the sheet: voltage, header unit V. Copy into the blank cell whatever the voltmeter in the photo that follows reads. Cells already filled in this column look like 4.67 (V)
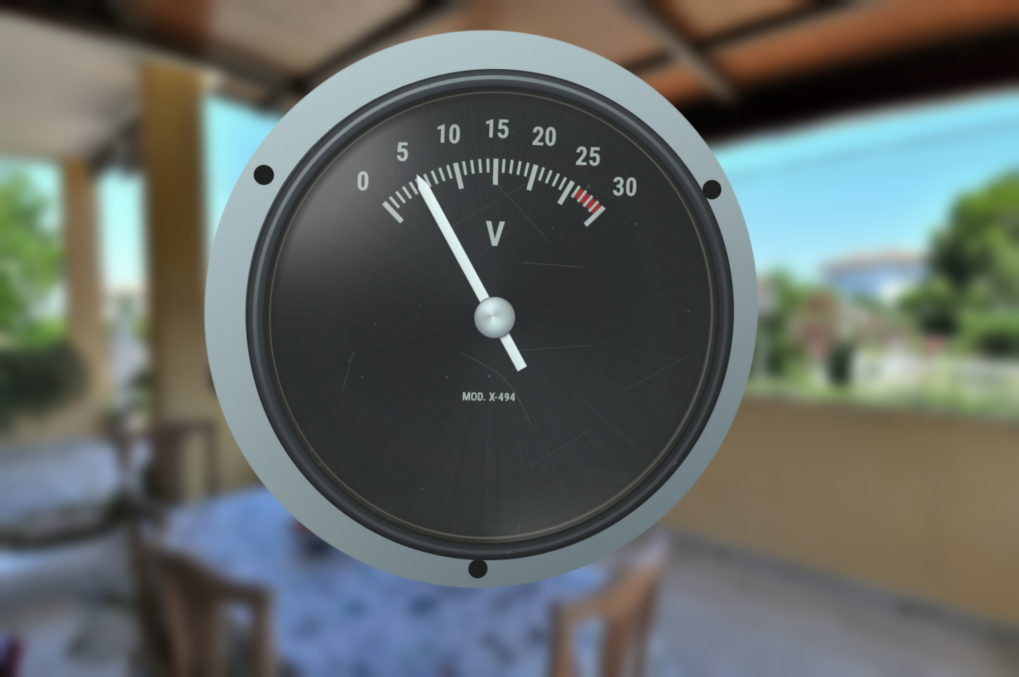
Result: 5 (V)
